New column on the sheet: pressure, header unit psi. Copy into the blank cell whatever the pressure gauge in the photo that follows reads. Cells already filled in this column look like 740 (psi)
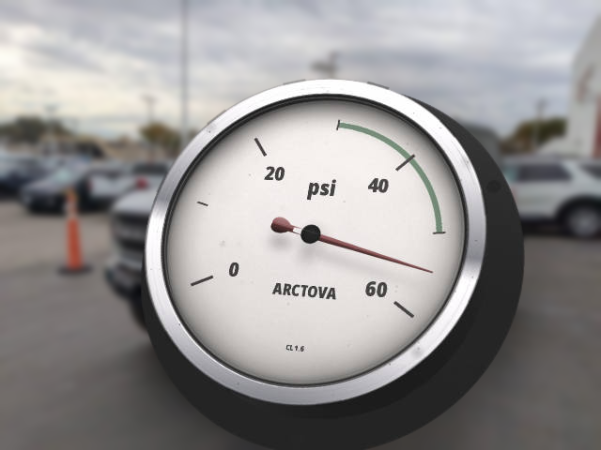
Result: 55 (psi)
